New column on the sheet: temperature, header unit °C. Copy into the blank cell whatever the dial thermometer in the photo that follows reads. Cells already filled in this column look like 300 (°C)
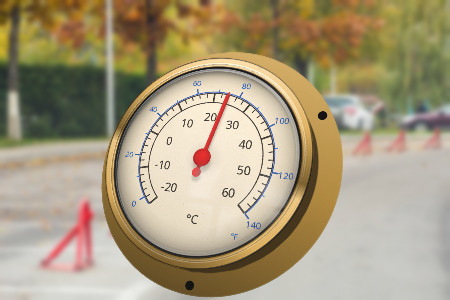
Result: 24 (°C)
